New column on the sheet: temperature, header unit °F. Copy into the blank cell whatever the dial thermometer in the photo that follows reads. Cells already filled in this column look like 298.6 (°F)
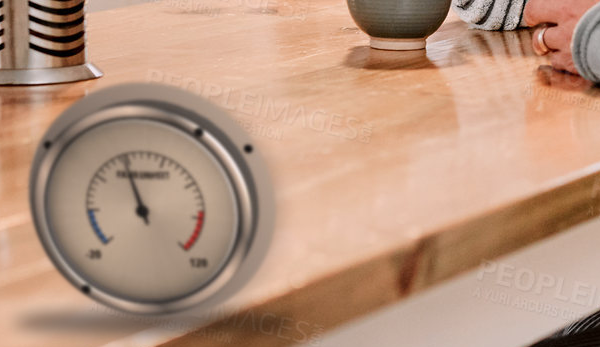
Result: 40 (°F)
